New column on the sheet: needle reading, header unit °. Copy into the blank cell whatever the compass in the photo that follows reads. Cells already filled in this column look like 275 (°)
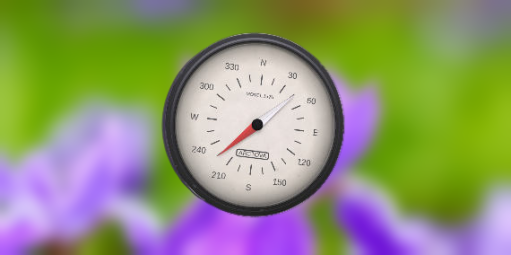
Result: 225 (°)
